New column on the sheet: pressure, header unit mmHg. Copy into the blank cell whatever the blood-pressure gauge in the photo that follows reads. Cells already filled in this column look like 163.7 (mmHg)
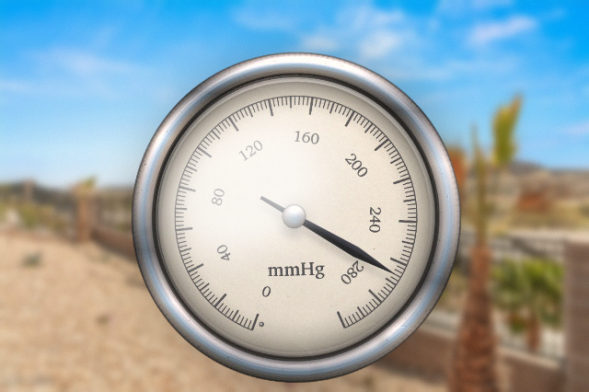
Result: 266 (mmHg)
